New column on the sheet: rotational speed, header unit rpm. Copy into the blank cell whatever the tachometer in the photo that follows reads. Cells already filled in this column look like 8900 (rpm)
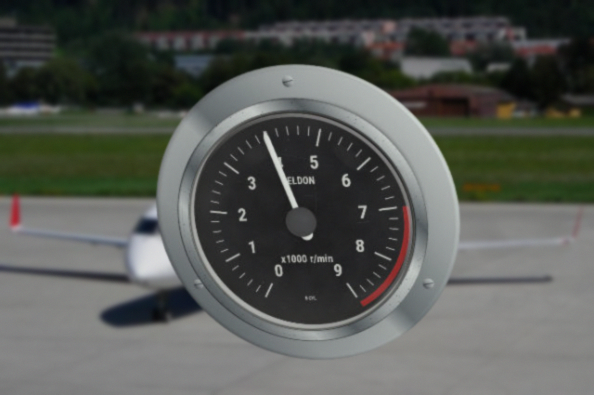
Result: 4000 (rpm)
